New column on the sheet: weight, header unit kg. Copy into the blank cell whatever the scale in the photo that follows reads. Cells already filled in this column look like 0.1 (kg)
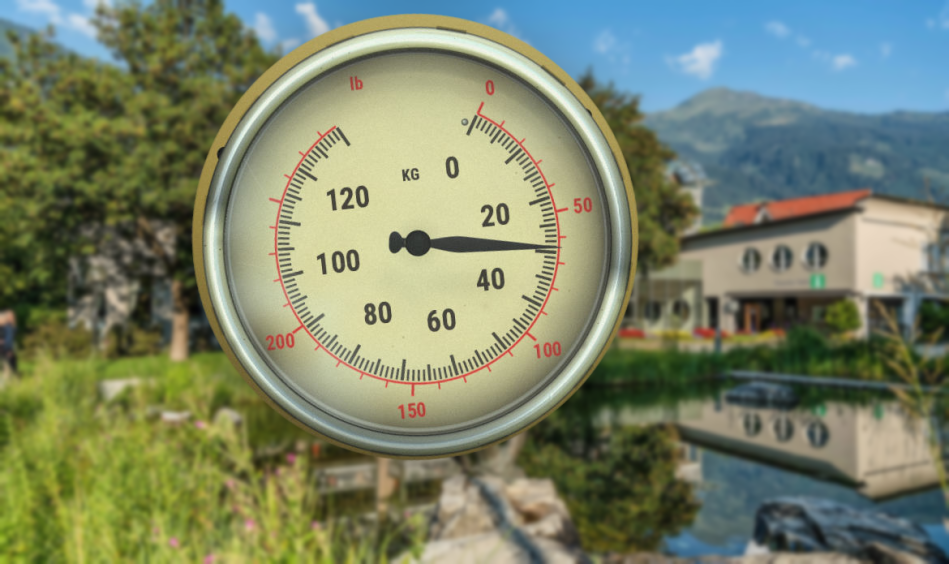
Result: 29 (kg)
